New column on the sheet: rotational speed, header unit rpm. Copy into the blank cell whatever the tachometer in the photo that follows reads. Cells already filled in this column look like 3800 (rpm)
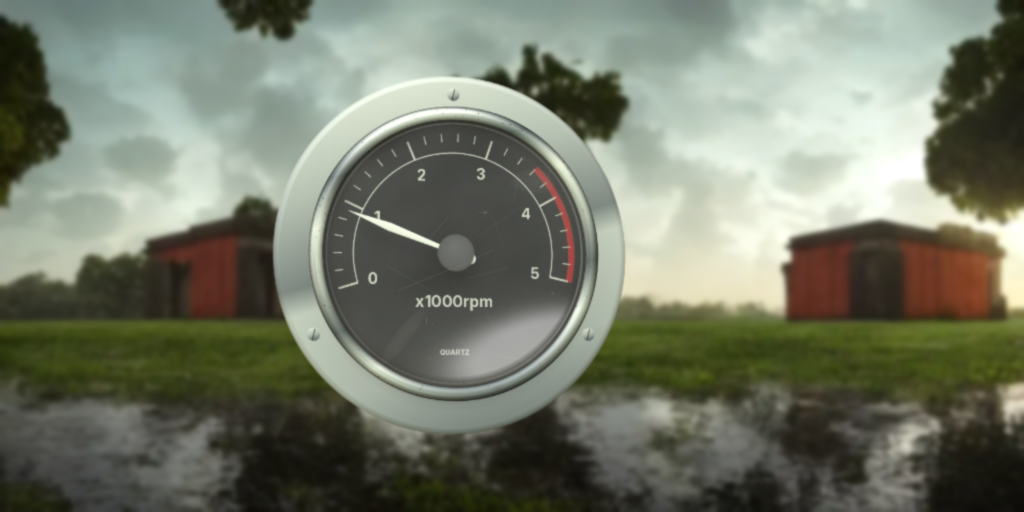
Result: 900 (rpm)
